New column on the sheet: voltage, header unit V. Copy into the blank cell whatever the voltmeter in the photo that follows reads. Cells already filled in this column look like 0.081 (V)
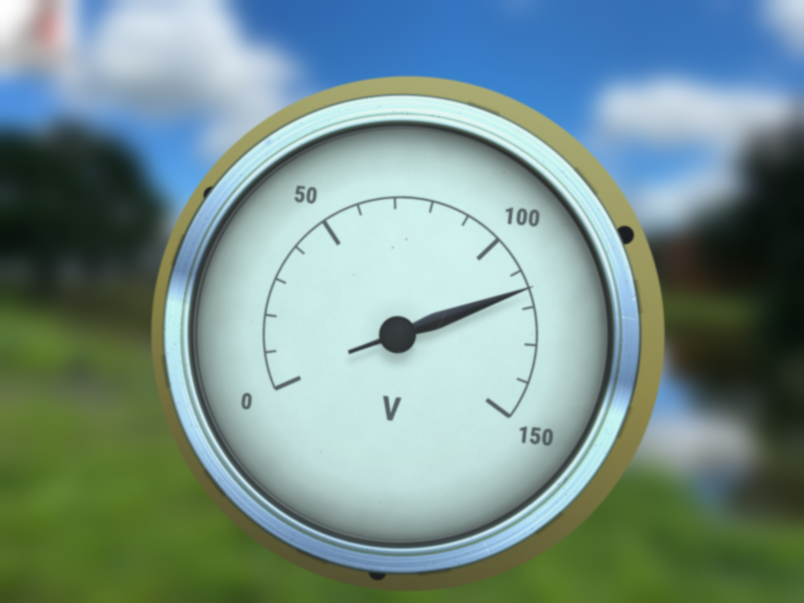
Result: 115 (V)
